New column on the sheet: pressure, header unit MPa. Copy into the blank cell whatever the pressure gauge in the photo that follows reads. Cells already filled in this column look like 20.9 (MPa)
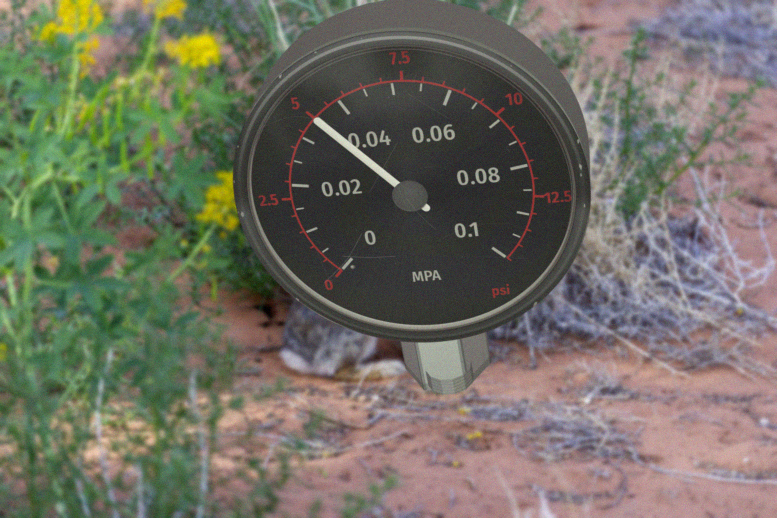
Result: 0.035 (MPa)
